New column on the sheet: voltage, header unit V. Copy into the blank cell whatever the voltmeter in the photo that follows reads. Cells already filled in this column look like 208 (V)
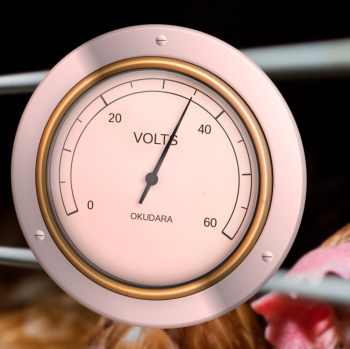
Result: 35 (V)
